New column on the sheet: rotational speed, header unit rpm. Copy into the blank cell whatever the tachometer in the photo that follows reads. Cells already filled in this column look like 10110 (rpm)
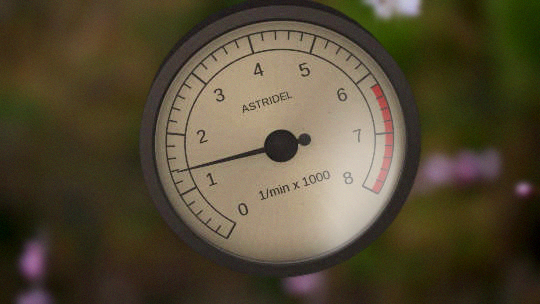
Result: 1400 (rpm)
